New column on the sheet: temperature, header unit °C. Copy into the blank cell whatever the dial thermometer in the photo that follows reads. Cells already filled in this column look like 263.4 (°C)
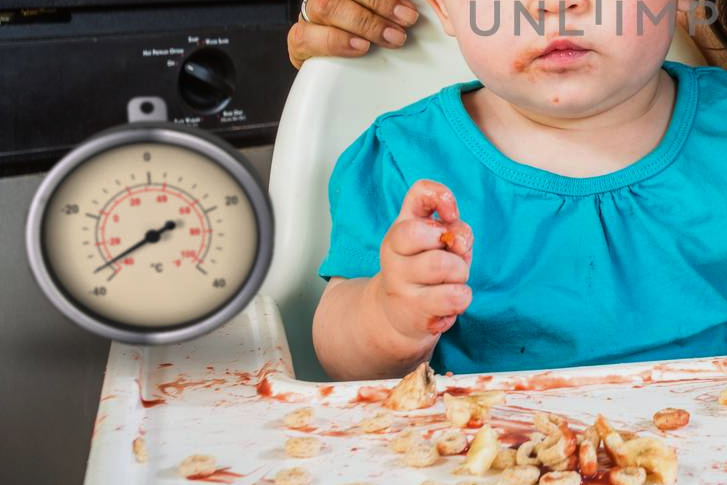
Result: -36 (°C)
